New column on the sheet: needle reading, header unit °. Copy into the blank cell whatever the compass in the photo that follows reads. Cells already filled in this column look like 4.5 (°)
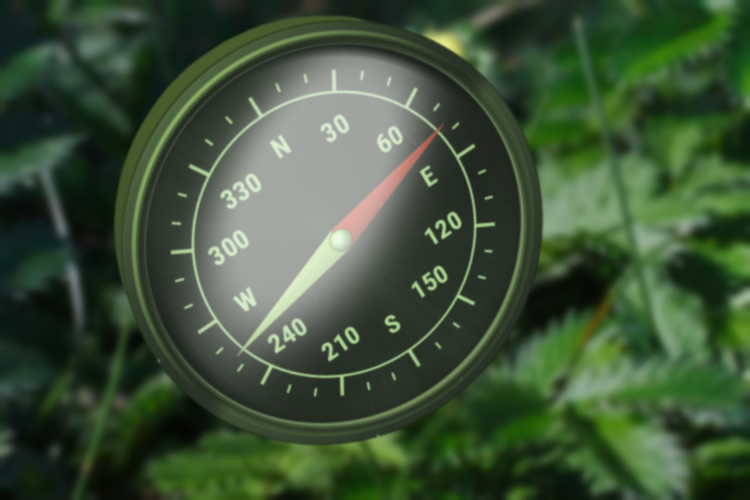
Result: 75 (°)
